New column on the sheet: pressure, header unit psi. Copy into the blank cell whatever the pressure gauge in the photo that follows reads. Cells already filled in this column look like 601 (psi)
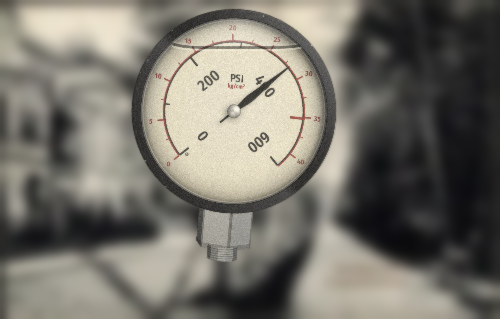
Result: 400 (psi)
